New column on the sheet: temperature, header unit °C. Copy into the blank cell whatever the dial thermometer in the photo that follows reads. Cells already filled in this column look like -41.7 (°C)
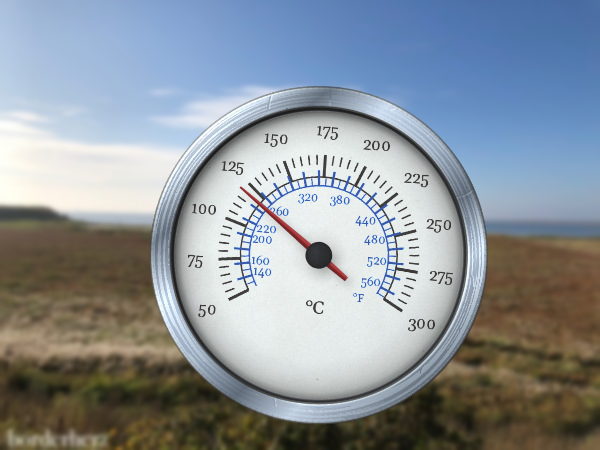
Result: 120 (°C)
